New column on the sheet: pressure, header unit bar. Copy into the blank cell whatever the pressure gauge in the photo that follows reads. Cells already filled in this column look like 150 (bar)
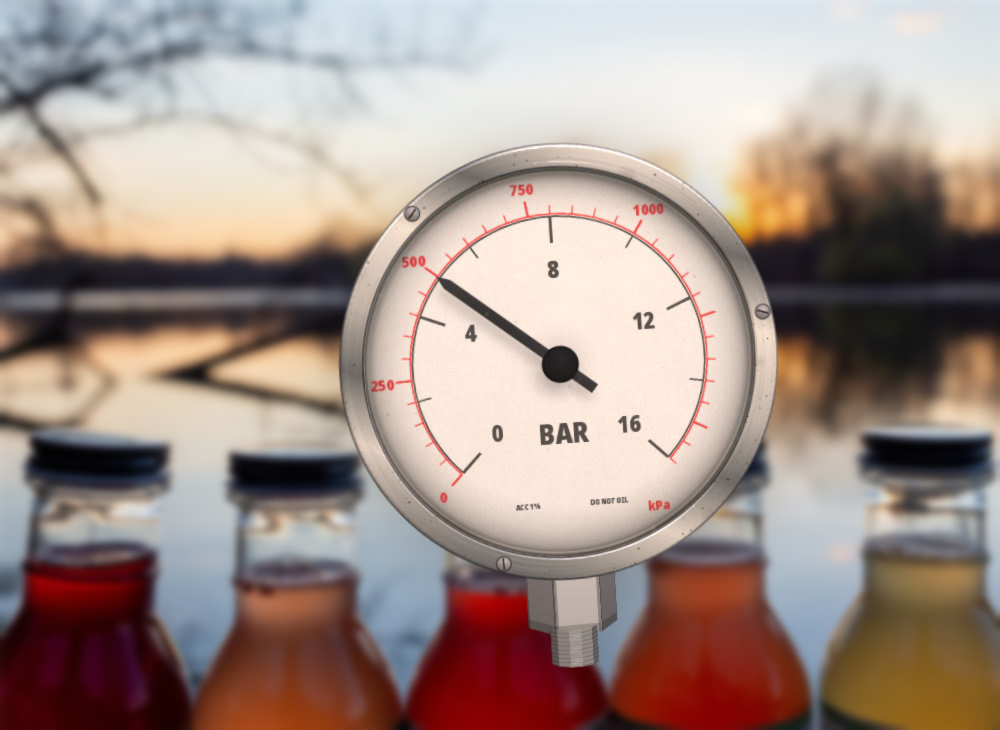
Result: 5 (bar)
